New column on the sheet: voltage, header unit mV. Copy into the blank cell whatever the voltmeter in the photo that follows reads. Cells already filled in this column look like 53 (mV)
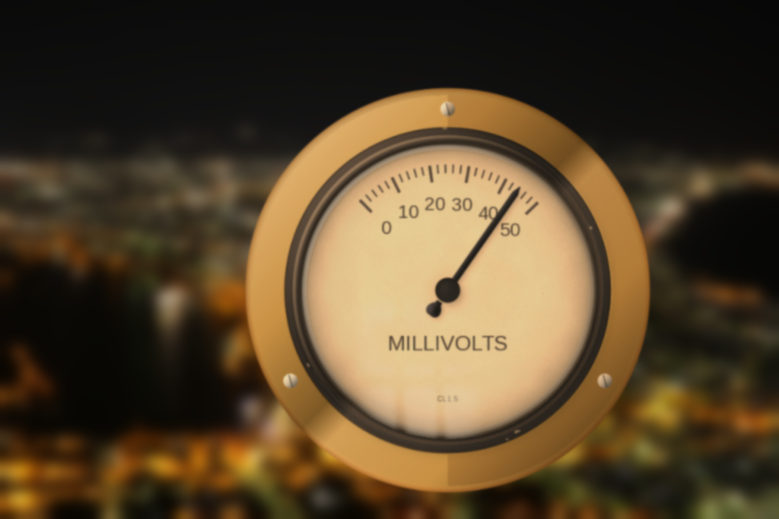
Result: 44 (mV)
